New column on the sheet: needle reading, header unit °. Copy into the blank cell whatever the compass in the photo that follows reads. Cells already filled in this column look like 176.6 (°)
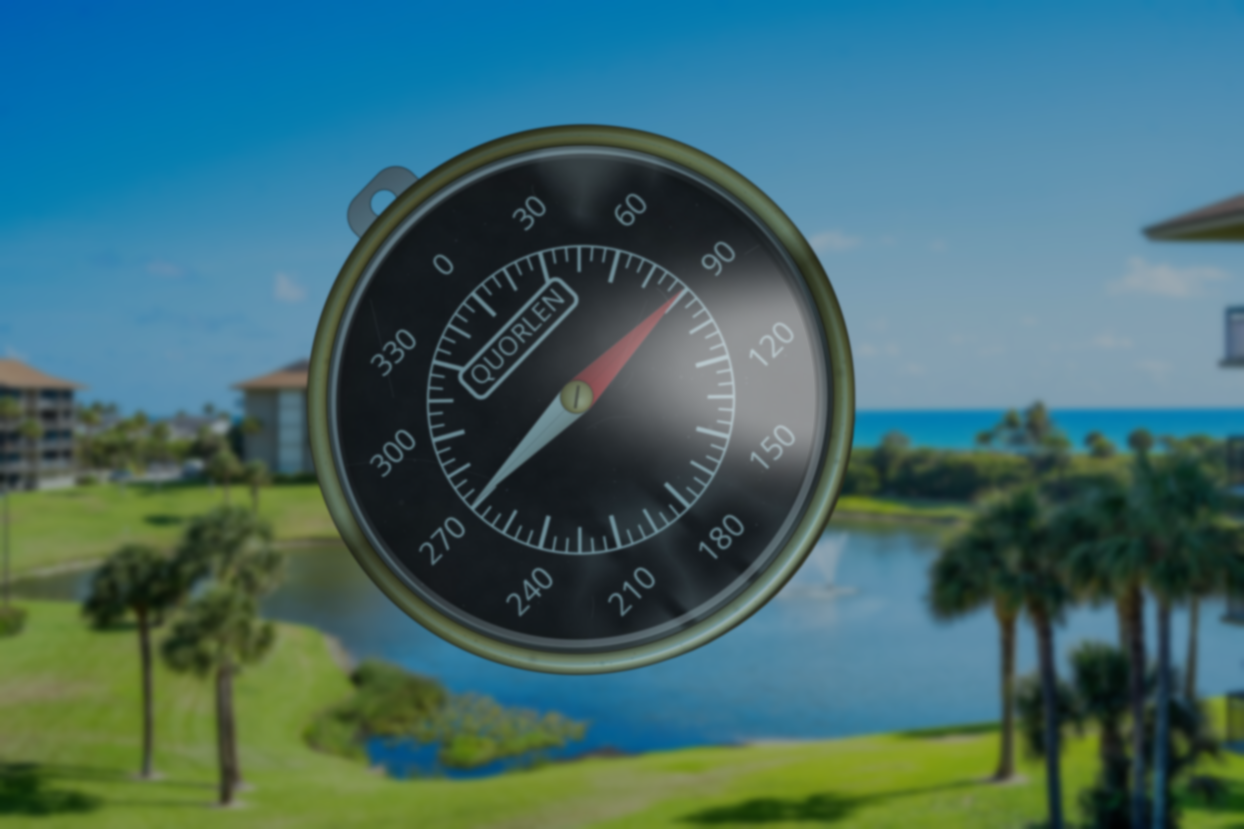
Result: 90 (°)
